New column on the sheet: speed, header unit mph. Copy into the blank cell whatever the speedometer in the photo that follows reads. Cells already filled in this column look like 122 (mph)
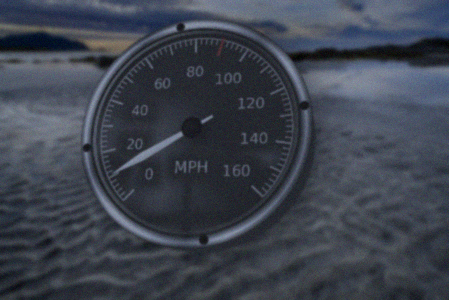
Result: 10 (mph)
